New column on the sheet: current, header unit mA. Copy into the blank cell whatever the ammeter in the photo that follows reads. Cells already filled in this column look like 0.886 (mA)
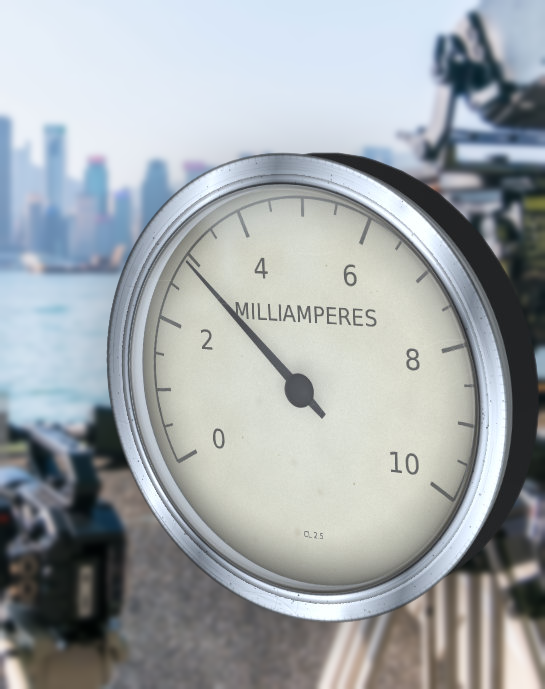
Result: 3 (mA)
